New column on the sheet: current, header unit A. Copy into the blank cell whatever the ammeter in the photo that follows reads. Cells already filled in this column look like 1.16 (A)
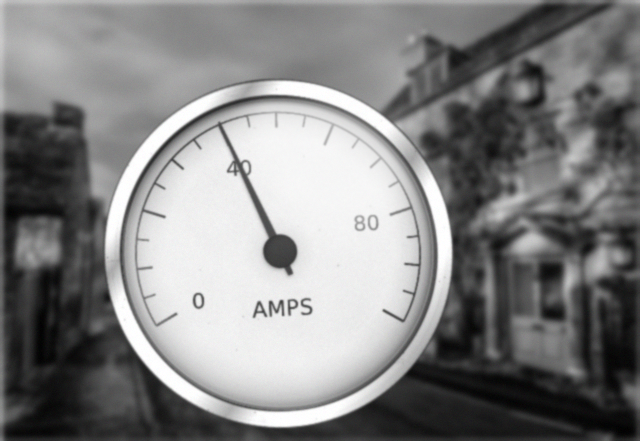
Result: 40 (A)
